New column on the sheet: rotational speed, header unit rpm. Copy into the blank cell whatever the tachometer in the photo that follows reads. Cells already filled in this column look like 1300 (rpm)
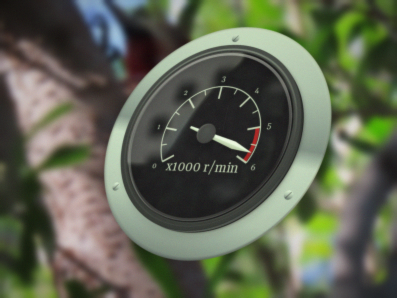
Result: 5750 (rpm)
